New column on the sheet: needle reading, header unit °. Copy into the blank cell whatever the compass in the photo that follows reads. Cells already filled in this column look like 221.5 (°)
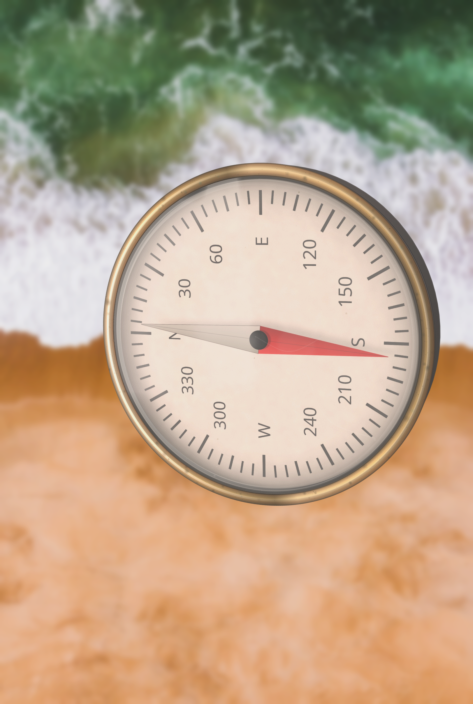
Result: 185 (°)
